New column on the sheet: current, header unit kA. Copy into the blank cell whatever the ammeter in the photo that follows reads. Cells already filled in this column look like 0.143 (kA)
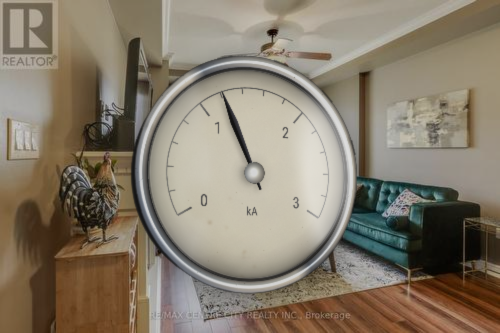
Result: 1.2 (kA)
